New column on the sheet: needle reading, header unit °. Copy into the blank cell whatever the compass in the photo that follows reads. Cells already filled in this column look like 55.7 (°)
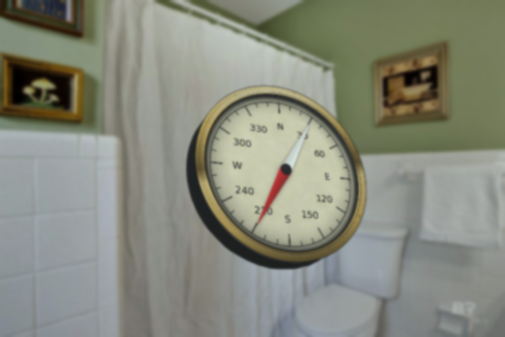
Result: 210 (°)
